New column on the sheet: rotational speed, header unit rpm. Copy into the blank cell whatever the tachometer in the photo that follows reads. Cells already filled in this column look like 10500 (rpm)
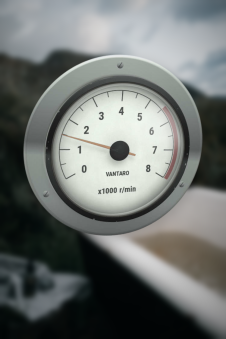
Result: 1500 (rpm)
